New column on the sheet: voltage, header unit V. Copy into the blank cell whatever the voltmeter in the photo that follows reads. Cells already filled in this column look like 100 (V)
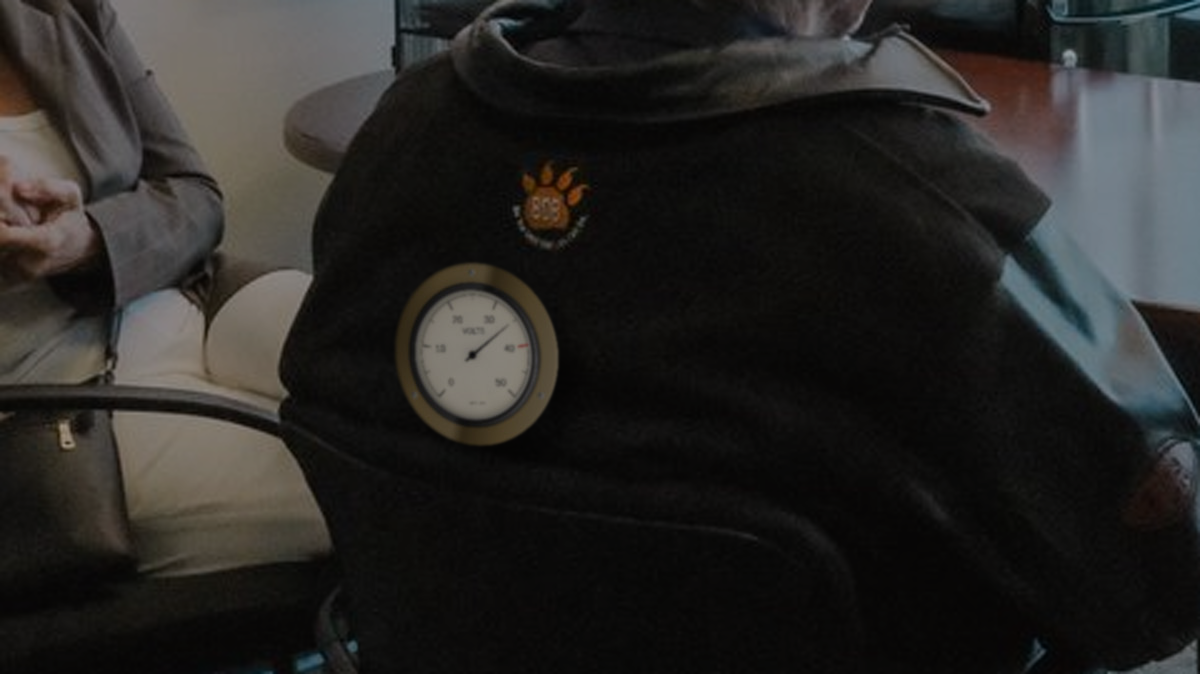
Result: 35 (V)
